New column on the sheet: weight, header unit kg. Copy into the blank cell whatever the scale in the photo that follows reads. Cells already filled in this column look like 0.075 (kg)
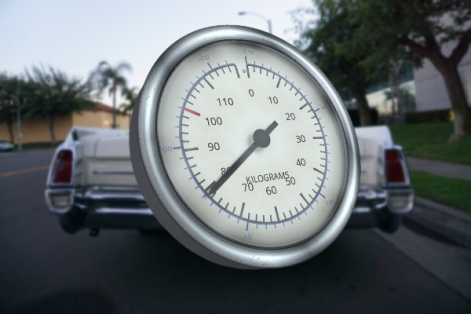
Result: 79 (kg)
